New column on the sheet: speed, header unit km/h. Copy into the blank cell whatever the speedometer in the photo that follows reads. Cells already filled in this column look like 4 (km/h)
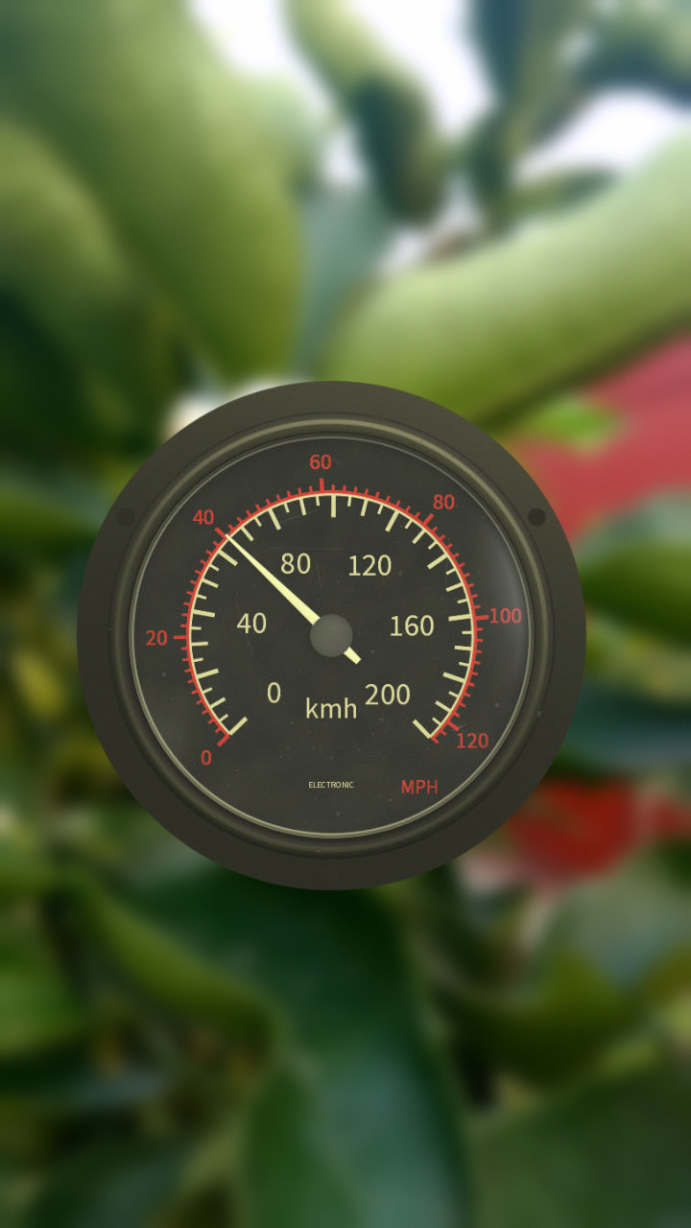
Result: 65 (km/h)
